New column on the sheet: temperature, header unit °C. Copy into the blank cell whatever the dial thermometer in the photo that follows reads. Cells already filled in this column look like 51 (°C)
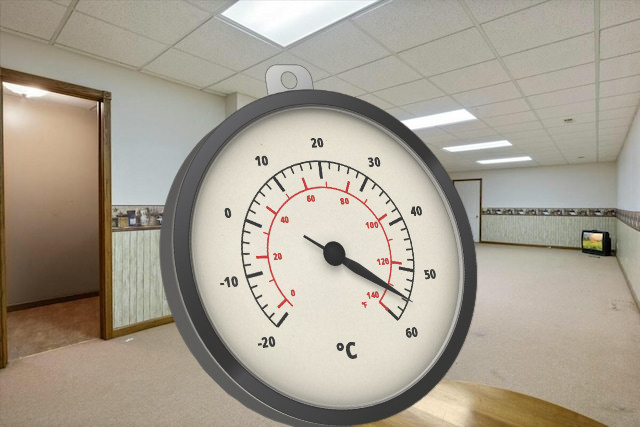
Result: 56 (°C)
